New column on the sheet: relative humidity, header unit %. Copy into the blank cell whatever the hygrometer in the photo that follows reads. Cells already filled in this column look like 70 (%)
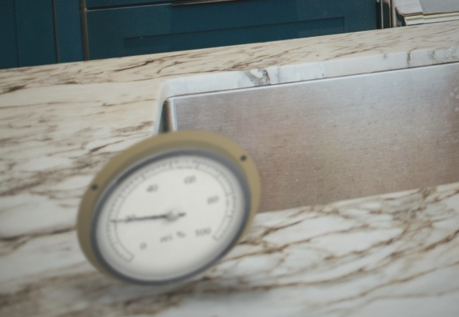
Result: 20 (%)
